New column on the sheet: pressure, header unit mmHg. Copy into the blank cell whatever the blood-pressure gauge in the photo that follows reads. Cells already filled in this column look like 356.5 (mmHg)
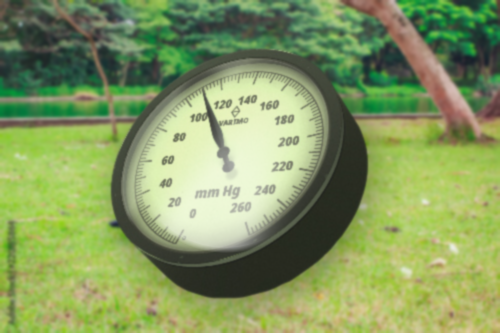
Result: 110 (mmHg)
